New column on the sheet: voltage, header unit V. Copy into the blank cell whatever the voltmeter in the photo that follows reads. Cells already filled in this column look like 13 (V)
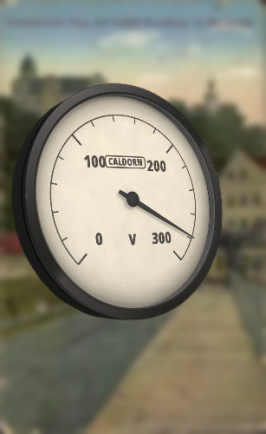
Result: 280 (V)
